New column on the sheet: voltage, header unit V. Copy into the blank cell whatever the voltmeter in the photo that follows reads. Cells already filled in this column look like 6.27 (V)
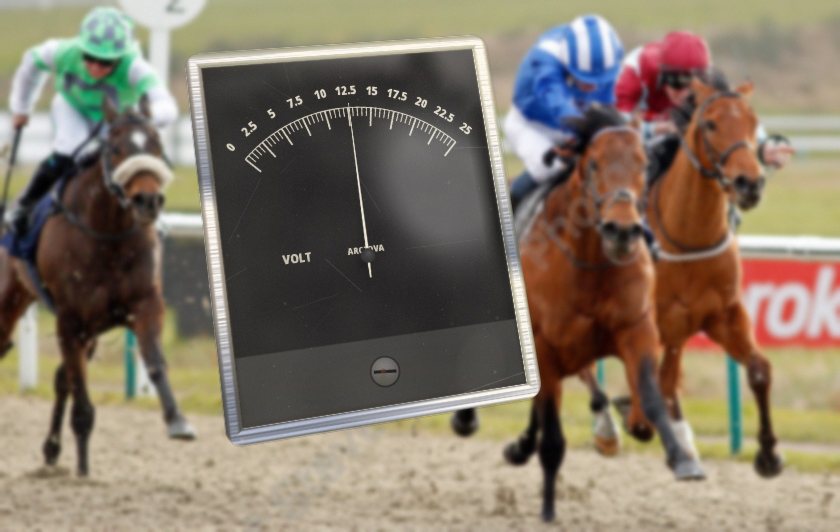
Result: 12.5 (V)
